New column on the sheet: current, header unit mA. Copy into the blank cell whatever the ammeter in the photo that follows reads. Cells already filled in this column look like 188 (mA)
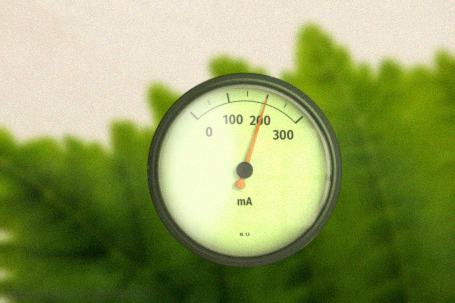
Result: 200 (mA)
